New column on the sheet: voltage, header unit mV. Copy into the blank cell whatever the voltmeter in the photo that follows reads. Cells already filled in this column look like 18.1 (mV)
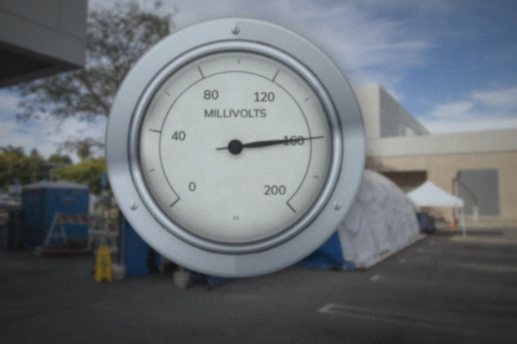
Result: 160 (mV)
